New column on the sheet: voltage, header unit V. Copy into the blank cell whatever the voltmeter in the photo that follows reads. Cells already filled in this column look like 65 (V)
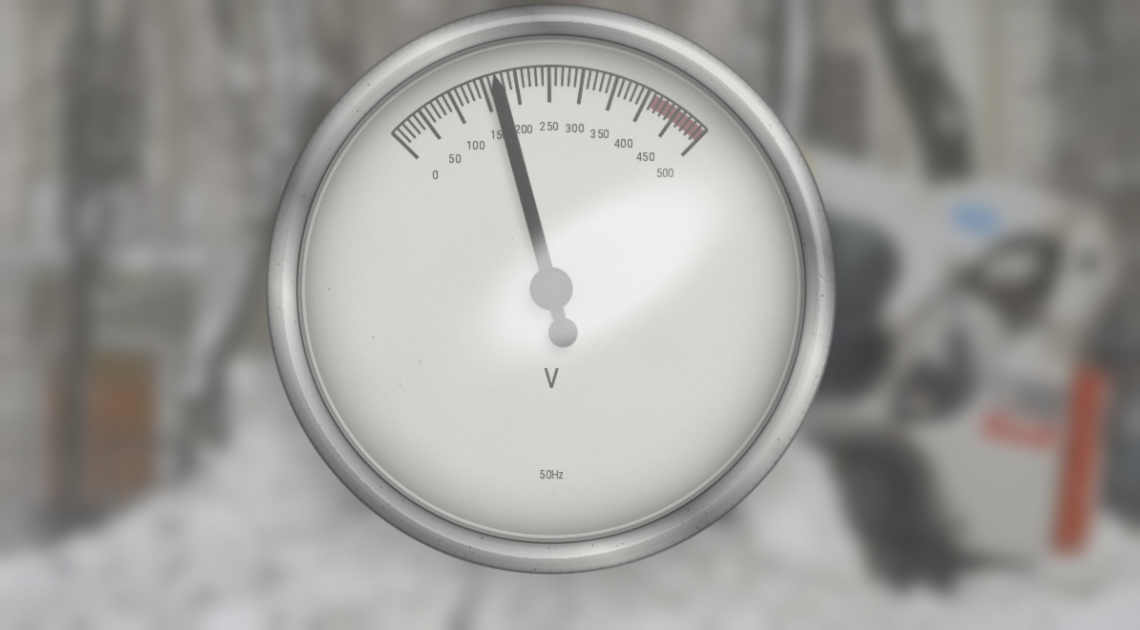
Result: 170 (V)
